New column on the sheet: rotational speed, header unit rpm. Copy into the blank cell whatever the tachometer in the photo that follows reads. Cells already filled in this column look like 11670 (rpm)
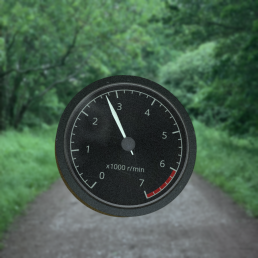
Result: 2700 (rpm)
